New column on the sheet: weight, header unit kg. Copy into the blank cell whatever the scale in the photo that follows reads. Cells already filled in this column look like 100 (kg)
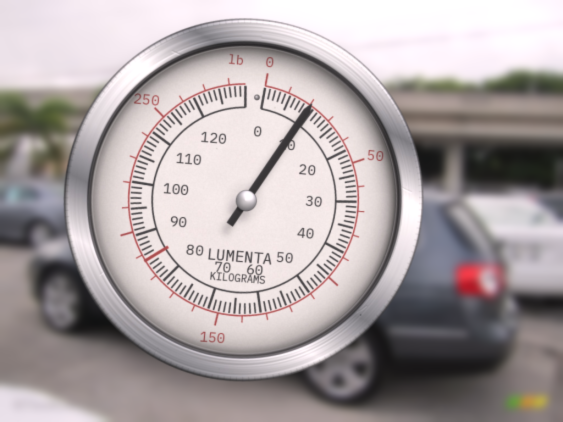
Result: 9 (kg)
